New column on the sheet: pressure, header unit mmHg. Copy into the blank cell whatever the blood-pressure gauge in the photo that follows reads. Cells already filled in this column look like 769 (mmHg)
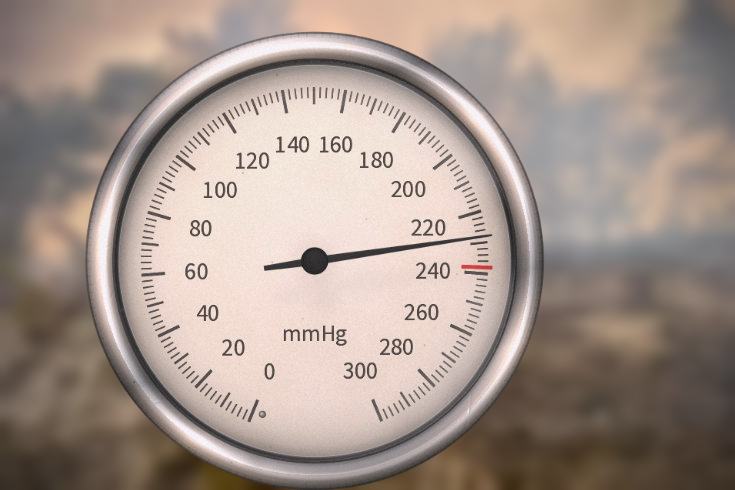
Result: 228 (mmHg)
